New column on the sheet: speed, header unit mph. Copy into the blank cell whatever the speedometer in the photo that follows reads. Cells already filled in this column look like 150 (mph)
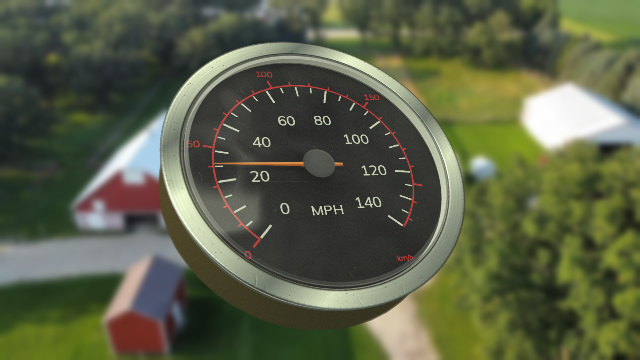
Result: 25 (mph)
